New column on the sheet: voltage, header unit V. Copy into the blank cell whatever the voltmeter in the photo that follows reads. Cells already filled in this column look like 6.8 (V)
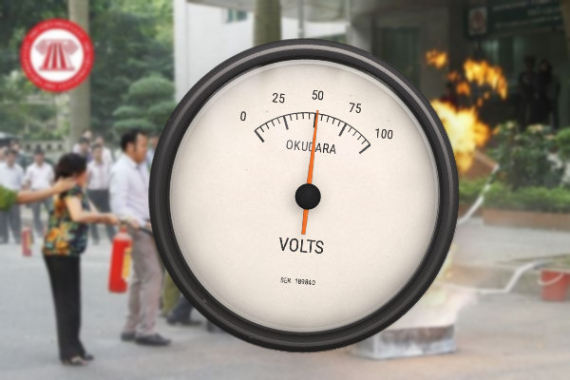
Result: 50 (V)
